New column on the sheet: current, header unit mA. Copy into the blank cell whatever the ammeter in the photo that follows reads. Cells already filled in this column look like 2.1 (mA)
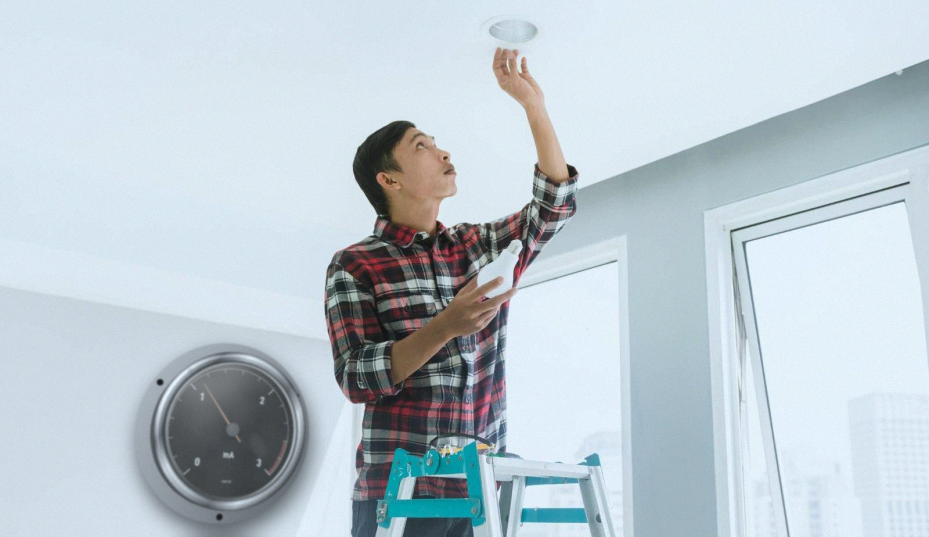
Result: 1.1 (mA)
